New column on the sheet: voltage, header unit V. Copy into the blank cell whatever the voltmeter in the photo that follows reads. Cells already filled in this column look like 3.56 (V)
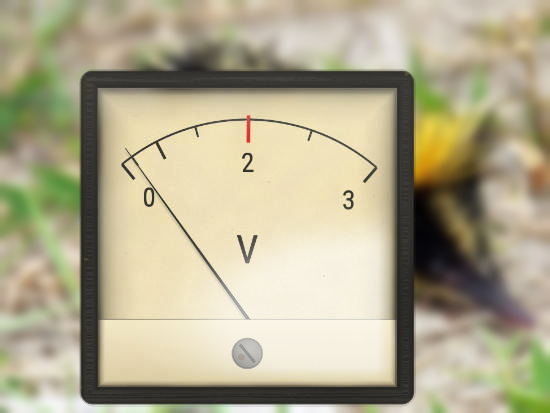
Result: 0.5 (V)
